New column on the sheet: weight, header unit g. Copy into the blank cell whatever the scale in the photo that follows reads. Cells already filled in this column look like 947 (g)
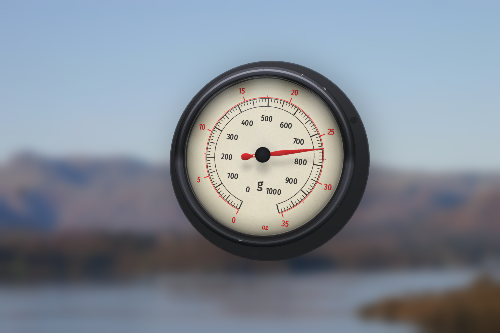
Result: 750 (g)
